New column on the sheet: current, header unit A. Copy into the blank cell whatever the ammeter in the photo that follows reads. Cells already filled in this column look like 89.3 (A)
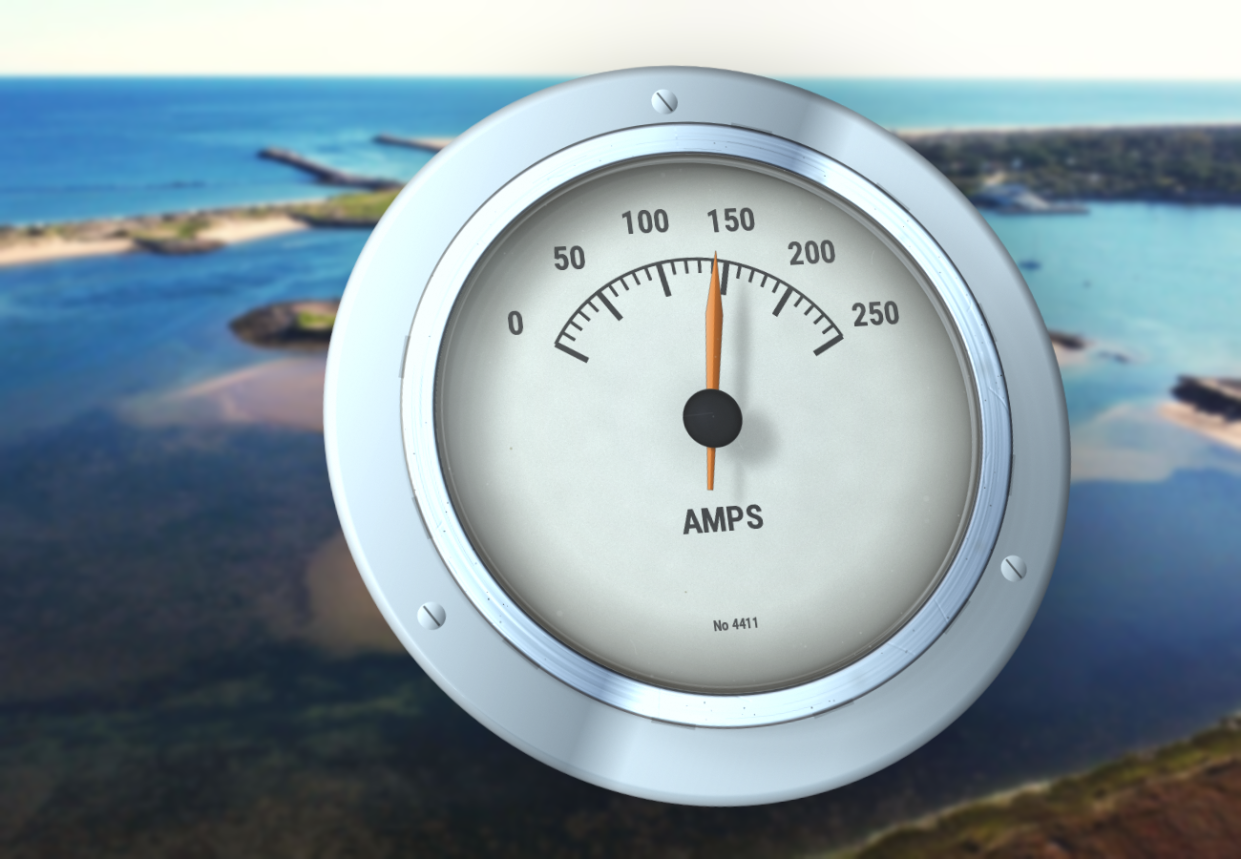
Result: 140 (A)
